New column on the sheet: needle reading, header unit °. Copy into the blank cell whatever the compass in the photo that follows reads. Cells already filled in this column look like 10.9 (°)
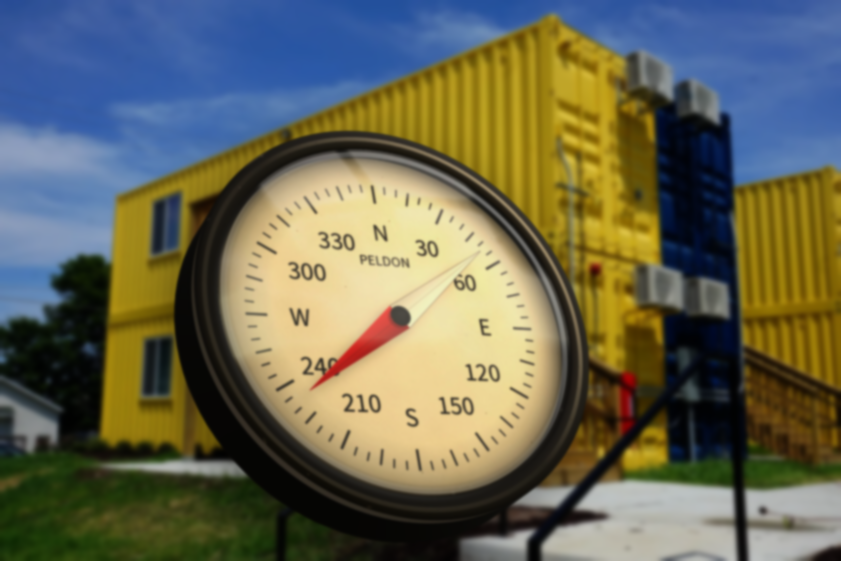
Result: 232.5 (°)
